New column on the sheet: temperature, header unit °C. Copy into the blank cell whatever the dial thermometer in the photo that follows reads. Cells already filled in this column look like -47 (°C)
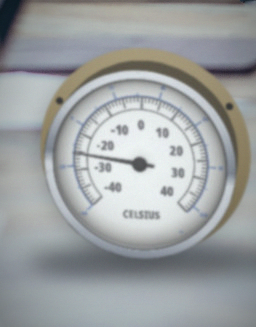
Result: -25 (°C)
